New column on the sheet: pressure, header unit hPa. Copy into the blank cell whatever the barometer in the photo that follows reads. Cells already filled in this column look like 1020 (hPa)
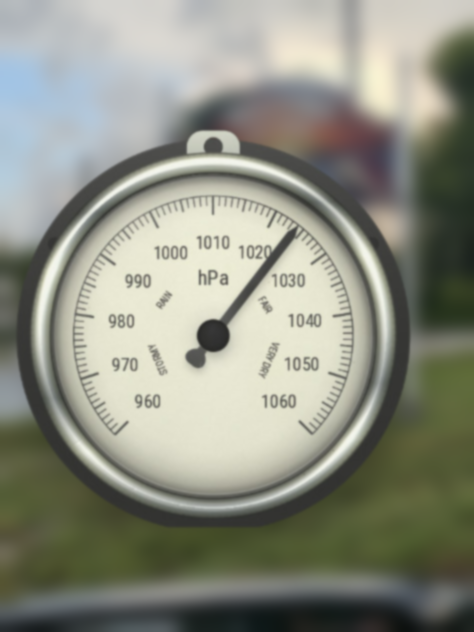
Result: 1024 (hPa)
